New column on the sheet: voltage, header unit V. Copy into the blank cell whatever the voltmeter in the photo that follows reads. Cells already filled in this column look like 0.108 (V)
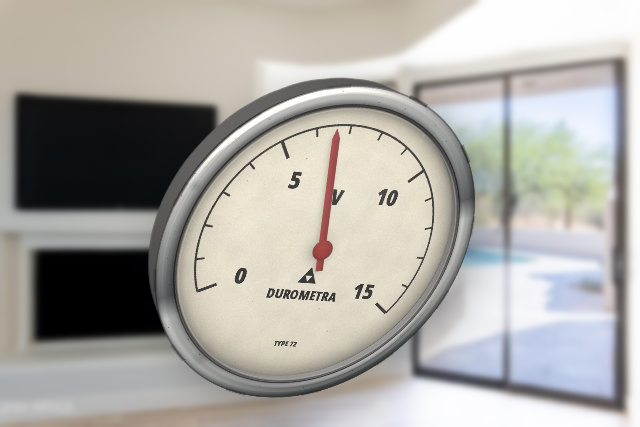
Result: 6.5 (V)
